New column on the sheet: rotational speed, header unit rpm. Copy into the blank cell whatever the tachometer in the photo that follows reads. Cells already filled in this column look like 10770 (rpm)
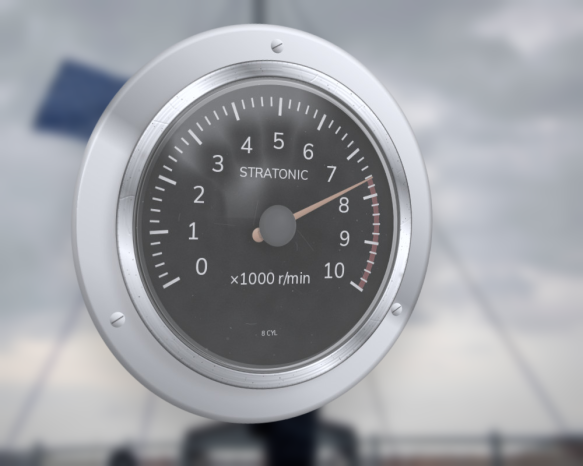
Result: 7600 (rpm)
